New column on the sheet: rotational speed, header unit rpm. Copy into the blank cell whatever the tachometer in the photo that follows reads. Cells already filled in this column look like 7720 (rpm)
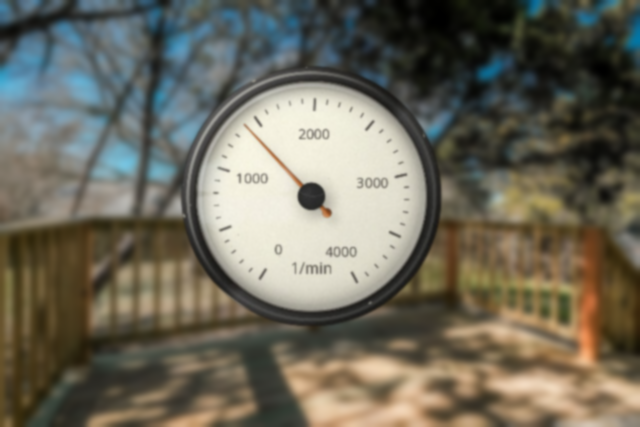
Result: 1400 (rpm)
